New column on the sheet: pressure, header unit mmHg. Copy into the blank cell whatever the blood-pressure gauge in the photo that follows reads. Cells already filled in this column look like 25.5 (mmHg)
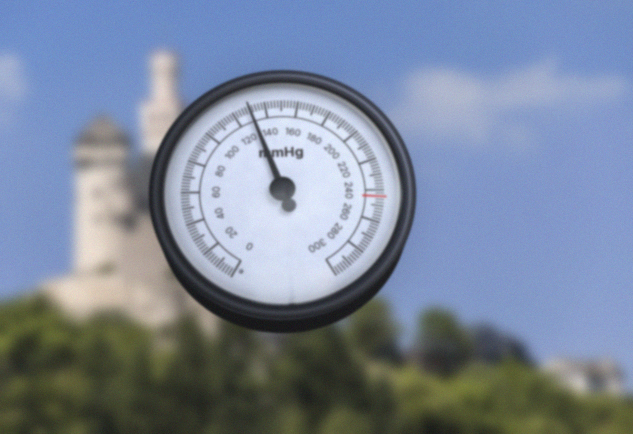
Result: 130 (mmHg)
